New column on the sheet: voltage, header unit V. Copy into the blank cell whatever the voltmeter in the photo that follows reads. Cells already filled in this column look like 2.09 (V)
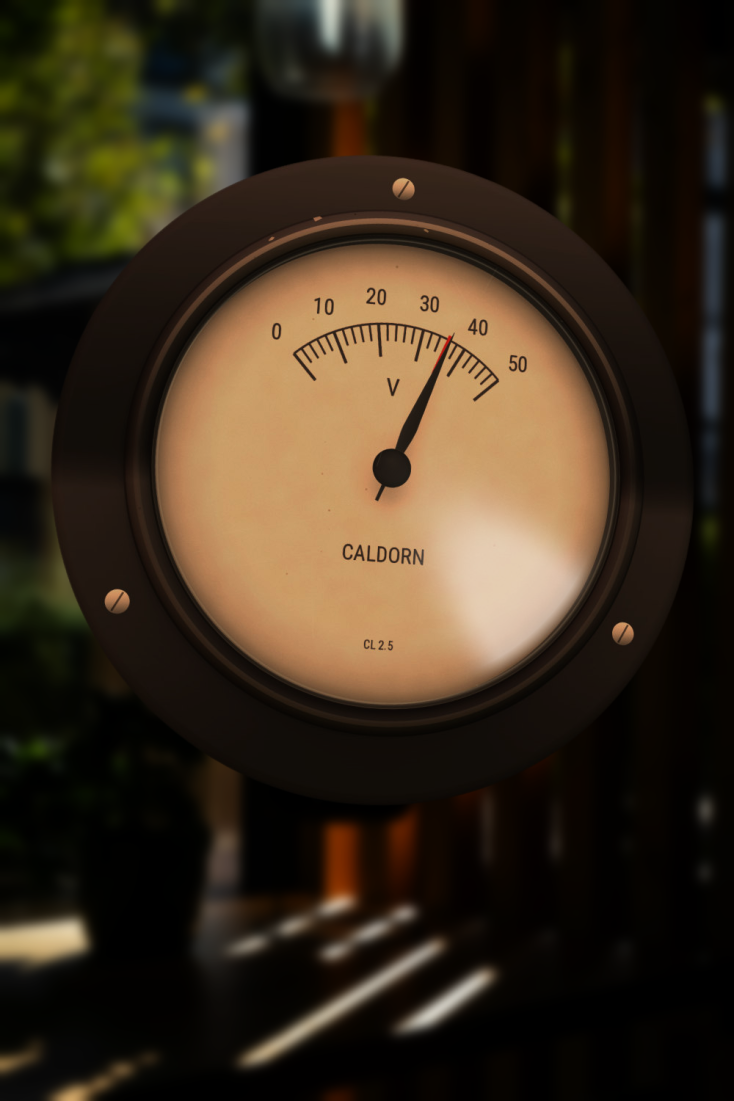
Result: 36 (V)
